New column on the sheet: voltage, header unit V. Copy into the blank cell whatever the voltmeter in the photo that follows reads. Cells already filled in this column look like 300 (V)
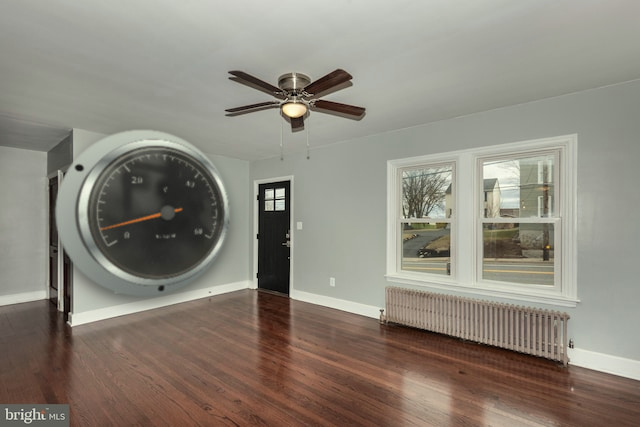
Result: 4 (V)
